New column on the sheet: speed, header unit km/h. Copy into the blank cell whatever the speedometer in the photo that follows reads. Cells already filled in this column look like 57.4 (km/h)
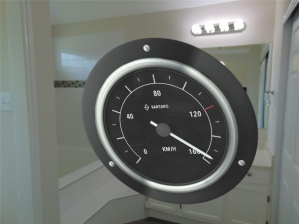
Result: 155 (km/h)
